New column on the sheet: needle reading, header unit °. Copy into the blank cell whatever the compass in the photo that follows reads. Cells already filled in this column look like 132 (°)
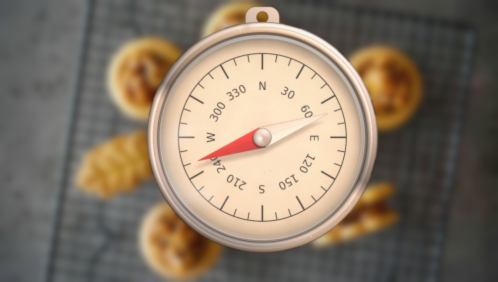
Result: 250 (°)
